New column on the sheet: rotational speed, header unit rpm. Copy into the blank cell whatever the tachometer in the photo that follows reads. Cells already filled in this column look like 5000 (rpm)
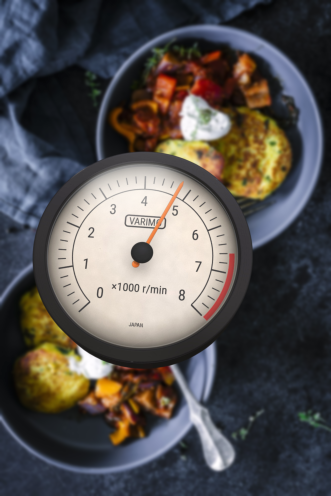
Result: 4800 (rpm)
